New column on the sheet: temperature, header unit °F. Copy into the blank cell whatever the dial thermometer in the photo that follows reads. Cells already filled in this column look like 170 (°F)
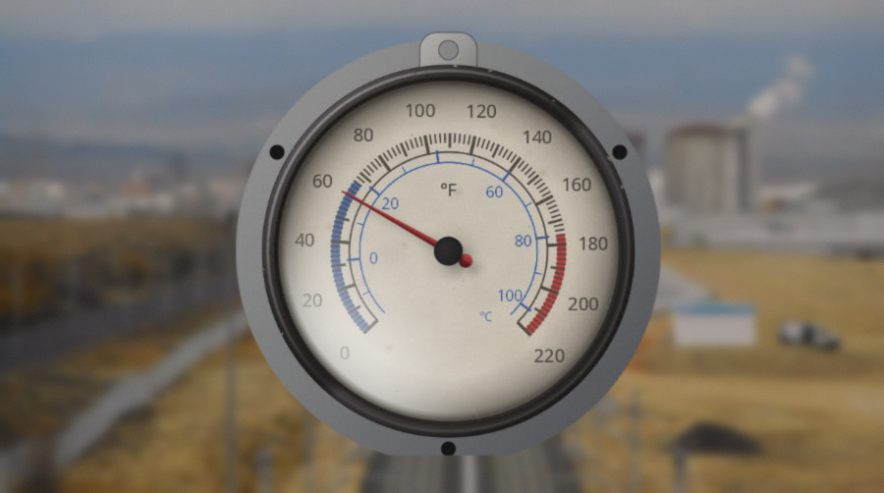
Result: 60 (°F)
